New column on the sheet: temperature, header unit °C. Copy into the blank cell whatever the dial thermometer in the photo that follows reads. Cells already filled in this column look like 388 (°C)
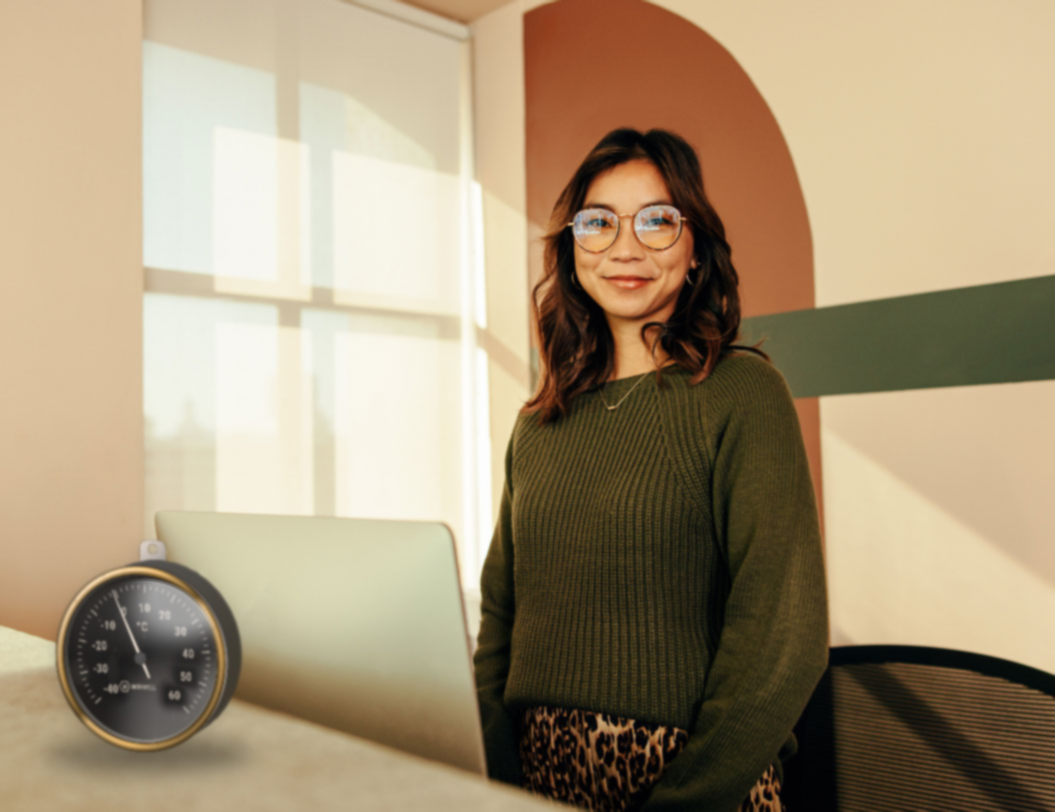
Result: 0 (°C)
